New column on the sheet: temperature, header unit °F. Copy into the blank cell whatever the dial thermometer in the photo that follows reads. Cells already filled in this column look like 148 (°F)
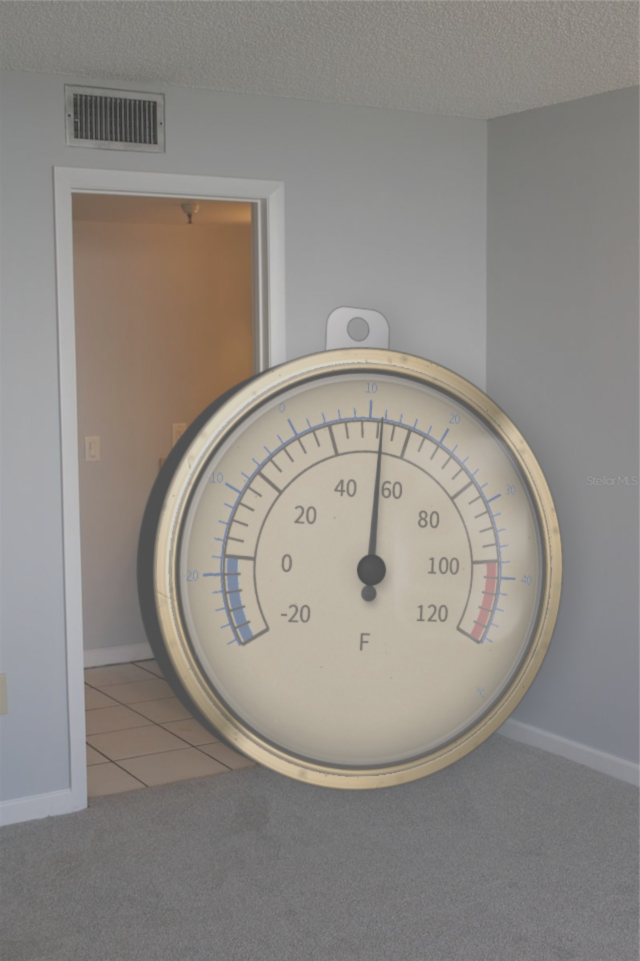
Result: 52 (°F)
